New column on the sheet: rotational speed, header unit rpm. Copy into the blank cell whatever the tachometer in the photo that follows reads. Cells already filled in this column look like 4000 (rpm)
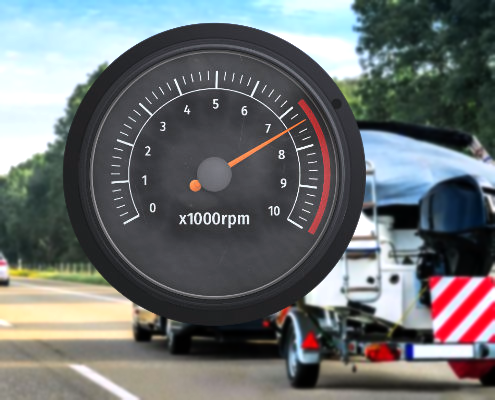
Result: 7400 (rpm)
